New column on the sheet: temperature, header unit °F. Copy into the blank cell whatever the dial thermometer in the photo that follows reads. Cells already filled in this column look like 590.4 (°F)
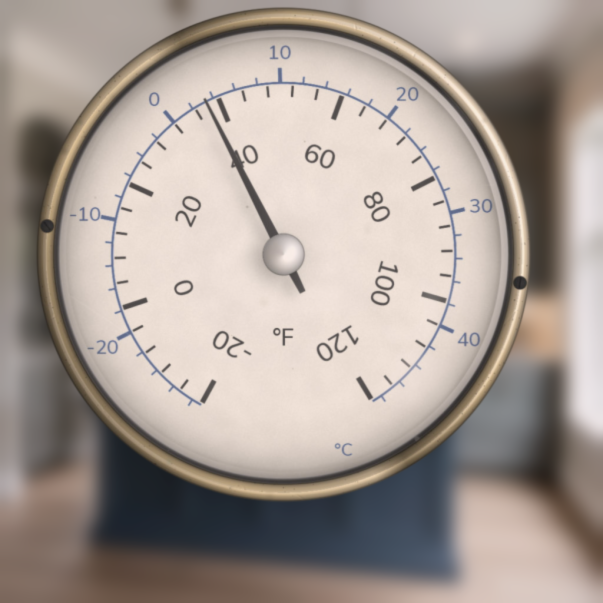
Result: 38 (°F)
